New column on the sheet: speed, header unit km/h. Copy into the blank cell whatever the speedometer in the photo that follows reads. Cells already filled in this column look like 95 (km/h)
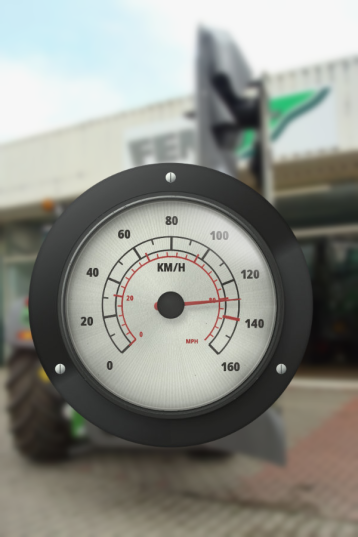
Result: 130 (km/h)
